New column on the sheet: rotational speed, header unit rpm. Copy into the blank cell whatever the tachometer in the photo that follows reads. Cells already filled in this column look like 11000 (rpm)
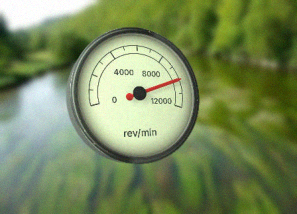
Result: 10000 (rpm)
